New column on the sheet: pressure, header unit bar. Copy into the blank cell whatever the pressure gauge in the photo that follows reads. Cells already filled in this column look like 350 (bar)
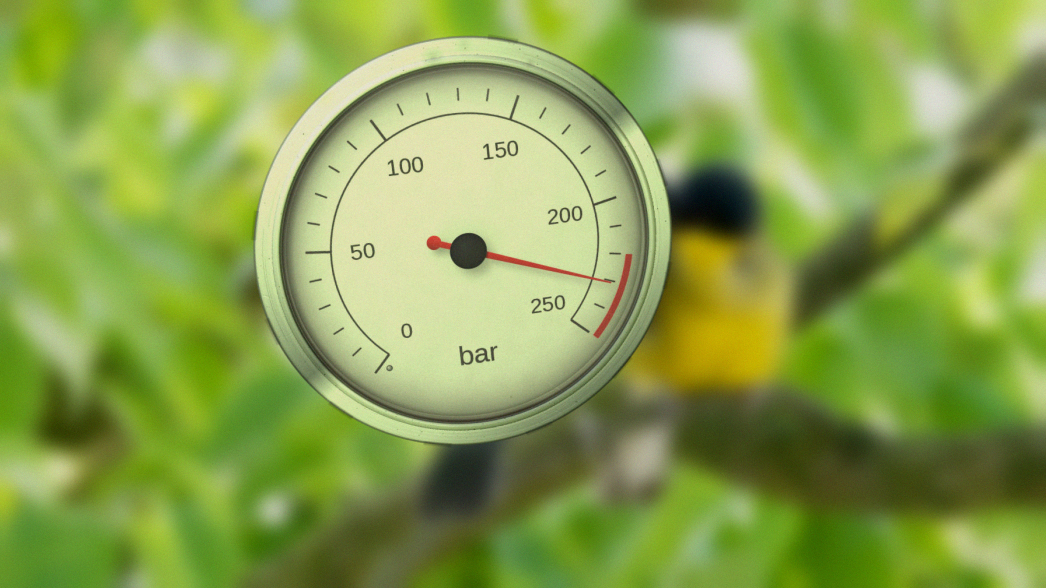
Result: 230 (bar)
